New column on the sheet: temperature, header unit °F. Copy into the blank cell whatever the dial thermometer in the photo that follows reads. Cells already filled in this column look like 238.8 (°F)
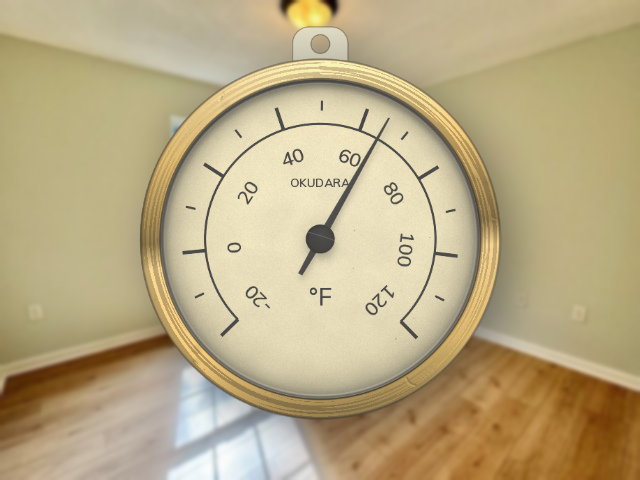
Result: 65 (°F)
